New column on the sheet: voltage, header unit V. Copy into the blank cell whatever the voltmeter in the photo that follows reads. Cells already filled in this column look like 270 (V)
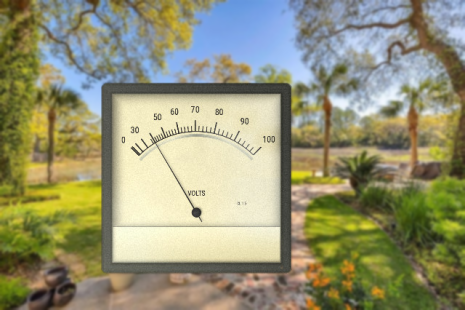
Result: 40 (V)
